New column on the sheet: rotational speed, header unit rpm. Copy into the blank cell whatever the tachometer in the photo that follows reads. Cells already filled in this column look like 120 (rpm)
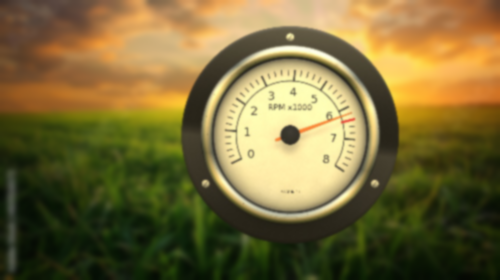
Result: 6200 (rpm)
